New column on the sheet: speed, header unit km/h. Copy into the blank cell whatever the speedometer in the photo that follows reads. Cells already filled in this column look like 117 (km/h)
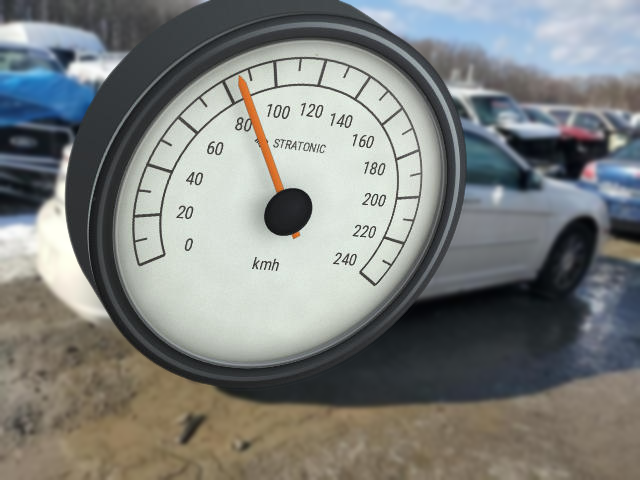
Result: 85 (km/h)
